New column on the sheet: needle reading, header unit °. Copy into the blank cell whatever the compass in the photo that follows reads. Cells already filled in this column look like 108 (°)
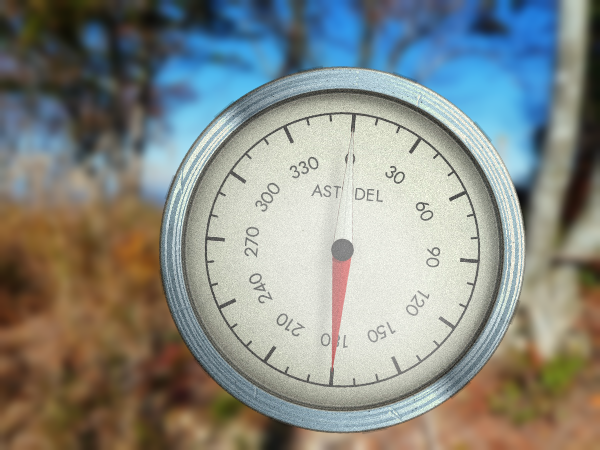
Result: 180 (°)
